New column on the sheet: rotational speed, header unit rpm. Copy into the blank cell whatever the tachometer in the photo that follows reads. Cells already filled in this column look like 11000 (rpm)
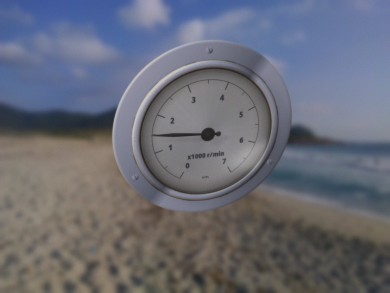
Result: 1500 (rpm)
